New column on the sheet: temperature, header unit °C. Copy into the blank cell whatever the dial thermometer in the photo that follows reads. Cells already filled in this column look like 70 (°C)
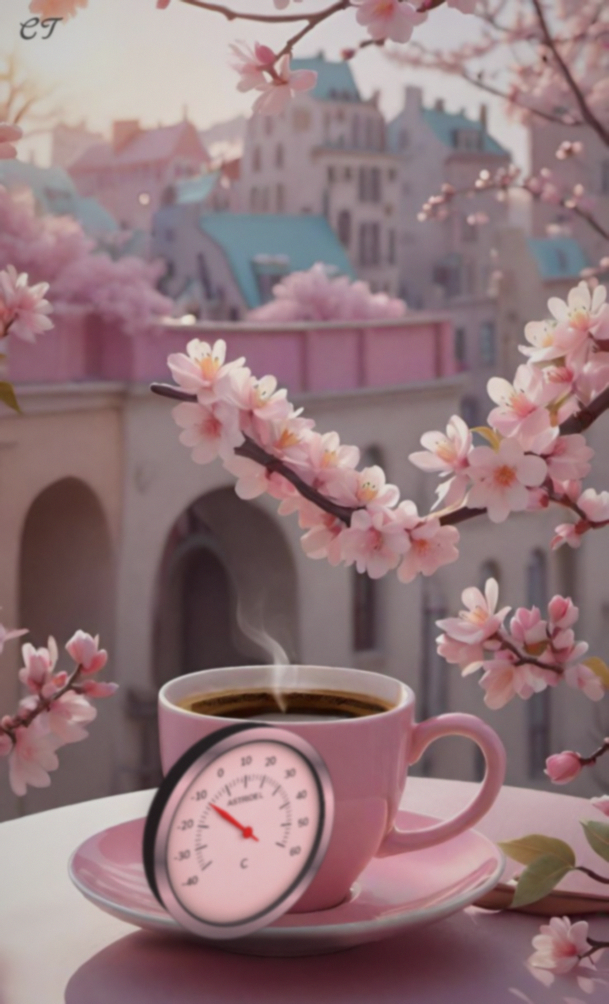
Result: -10 (°C)
